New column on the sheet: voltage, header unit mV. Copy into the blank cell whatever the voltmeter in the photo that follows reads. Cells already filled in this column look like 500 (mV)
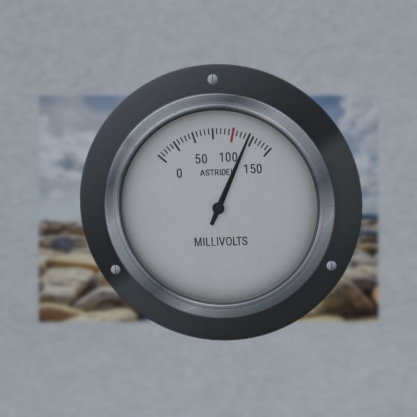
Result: 120 (mV)
